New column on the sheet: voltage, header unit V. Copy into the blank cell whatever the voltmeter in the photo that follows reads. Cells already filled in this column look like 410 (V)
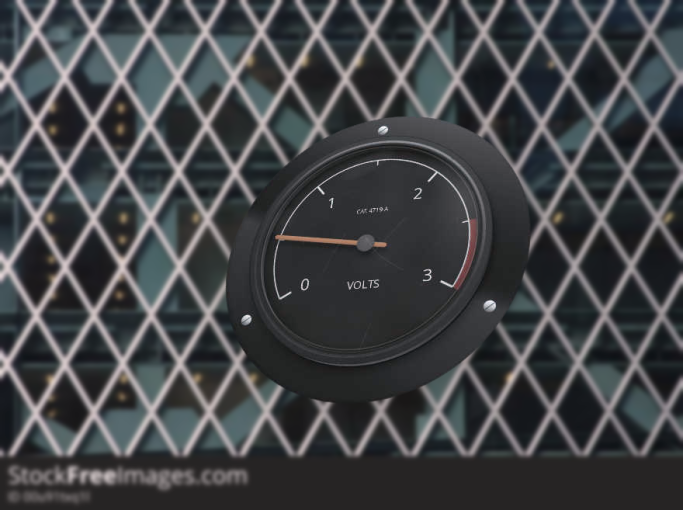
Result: 0.5 (V)
